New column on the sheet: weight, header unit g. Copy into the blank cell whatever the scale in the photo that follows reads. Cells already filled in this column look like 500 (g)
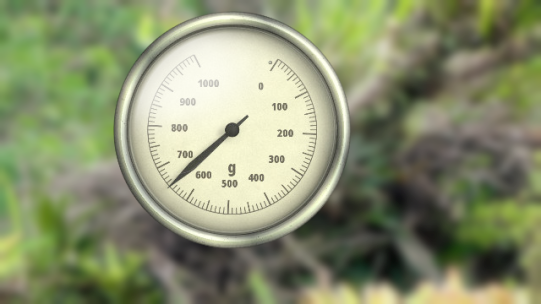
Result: 650 (g)
